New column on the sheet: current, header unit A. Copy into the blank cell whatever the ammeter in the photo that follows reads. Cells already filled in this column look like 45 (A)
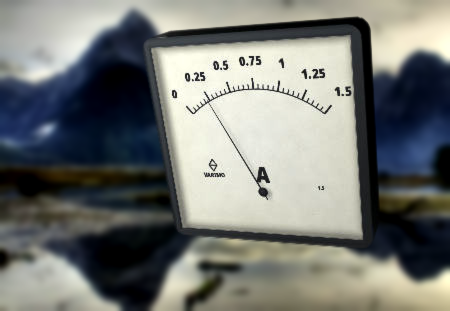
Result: 0.25 (A)
